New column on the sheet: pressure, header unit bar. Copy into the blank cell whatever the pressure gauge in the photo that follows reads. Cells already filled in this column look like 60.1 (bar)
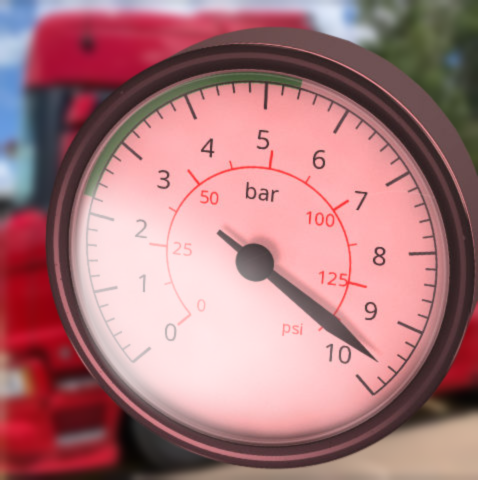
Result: 9.6 (bar)
